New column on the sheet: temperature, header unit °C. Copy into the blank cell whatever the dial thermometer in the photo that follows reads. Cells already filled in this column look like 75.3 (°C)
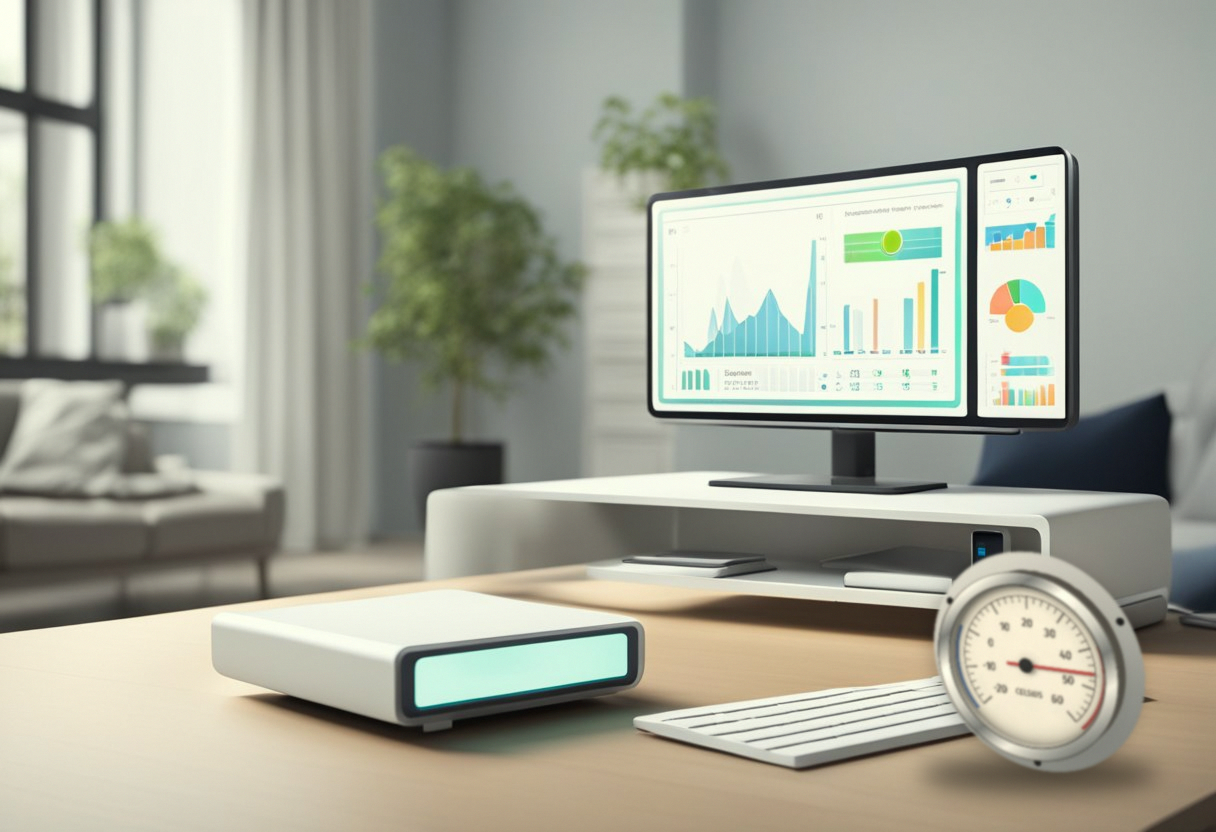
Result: 46 (°C)
